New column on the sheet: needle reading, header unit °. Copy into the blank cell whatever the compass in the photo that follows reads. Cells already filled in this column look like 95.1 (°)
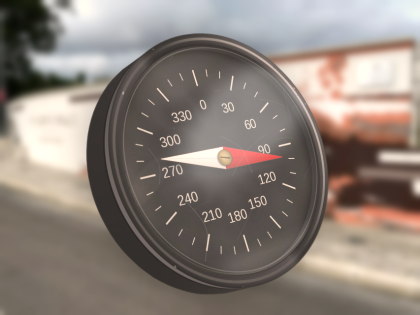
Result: 100 (°)
